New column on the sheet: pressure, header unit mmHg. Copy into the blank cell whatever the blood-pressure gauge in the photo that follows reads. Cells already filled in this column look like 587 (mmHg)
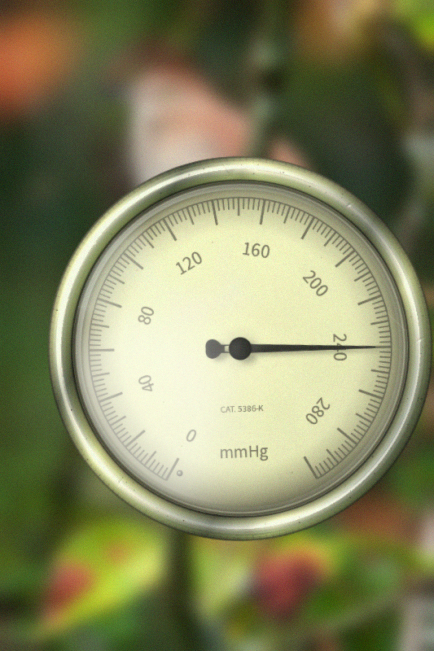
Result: 240 (mmHg)
